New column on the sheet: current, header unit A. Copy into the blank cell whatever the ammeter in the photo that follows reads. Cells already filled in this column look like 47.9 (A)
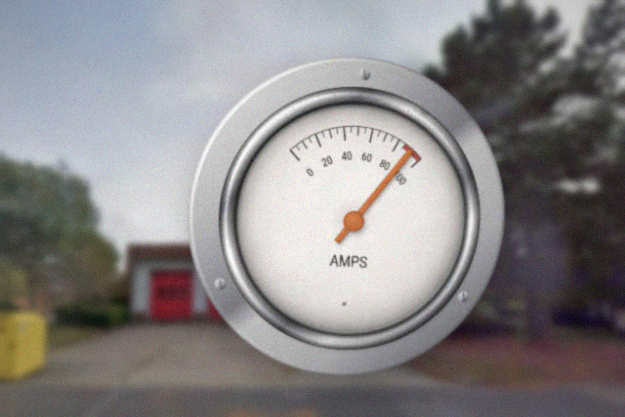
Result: 90 (A)
